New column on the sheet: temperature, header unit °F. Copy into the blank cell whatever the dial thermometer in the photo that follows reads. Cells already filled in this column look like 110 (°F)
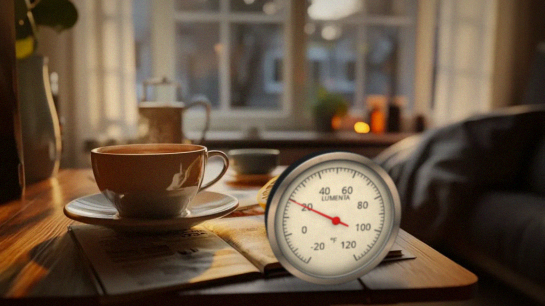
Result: 20 (°F)
